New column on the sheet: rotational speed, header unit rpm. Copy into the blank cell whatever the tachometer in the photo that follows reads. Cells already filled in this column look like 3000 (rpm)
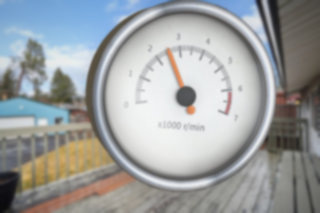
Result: 2500 (rpm)
